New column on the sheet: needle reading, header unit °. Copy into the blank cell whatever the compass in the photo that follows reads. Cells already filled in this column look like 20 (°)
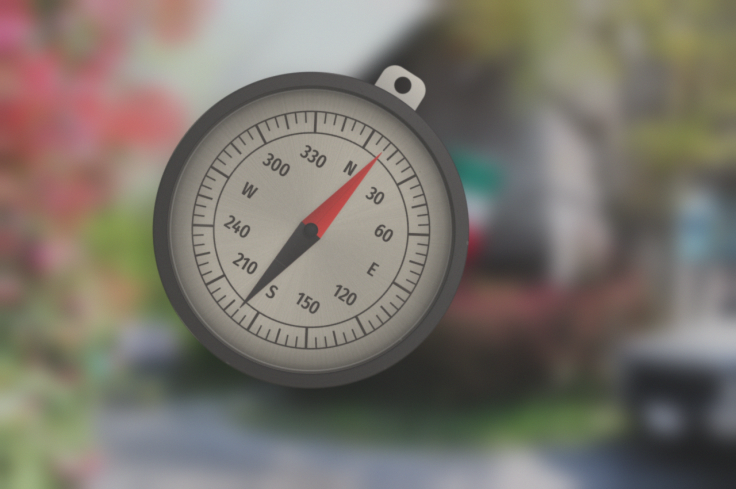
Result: 10 (°)
